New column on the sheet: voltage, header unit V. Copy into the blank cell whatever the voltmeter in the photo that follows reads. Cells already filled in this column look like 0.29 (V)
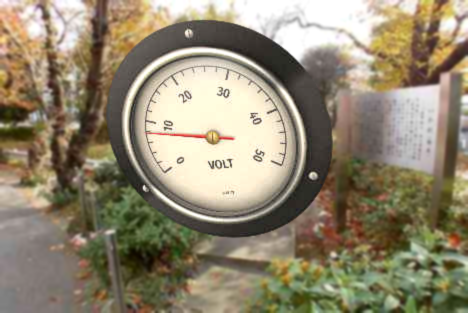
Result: 8 (V)
